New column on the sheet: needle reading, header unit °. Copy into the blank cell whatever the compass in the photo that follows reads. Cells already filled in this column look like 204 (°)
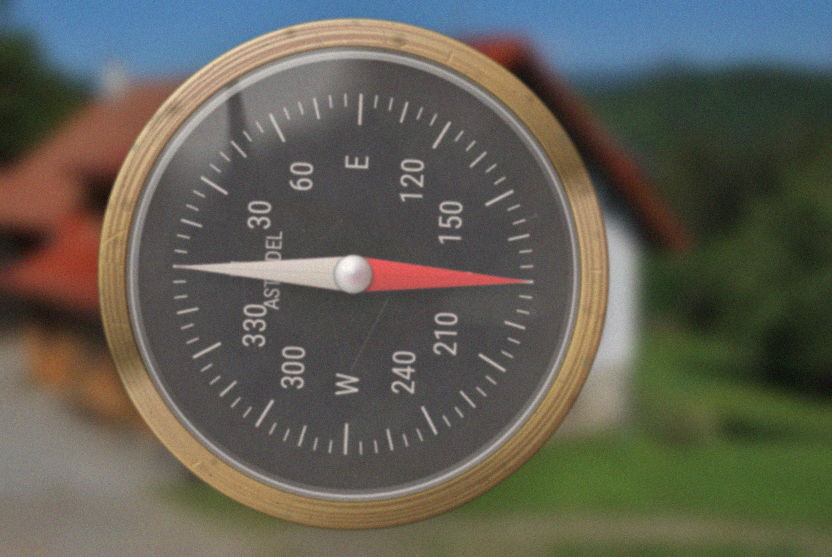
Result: 180 (°)
